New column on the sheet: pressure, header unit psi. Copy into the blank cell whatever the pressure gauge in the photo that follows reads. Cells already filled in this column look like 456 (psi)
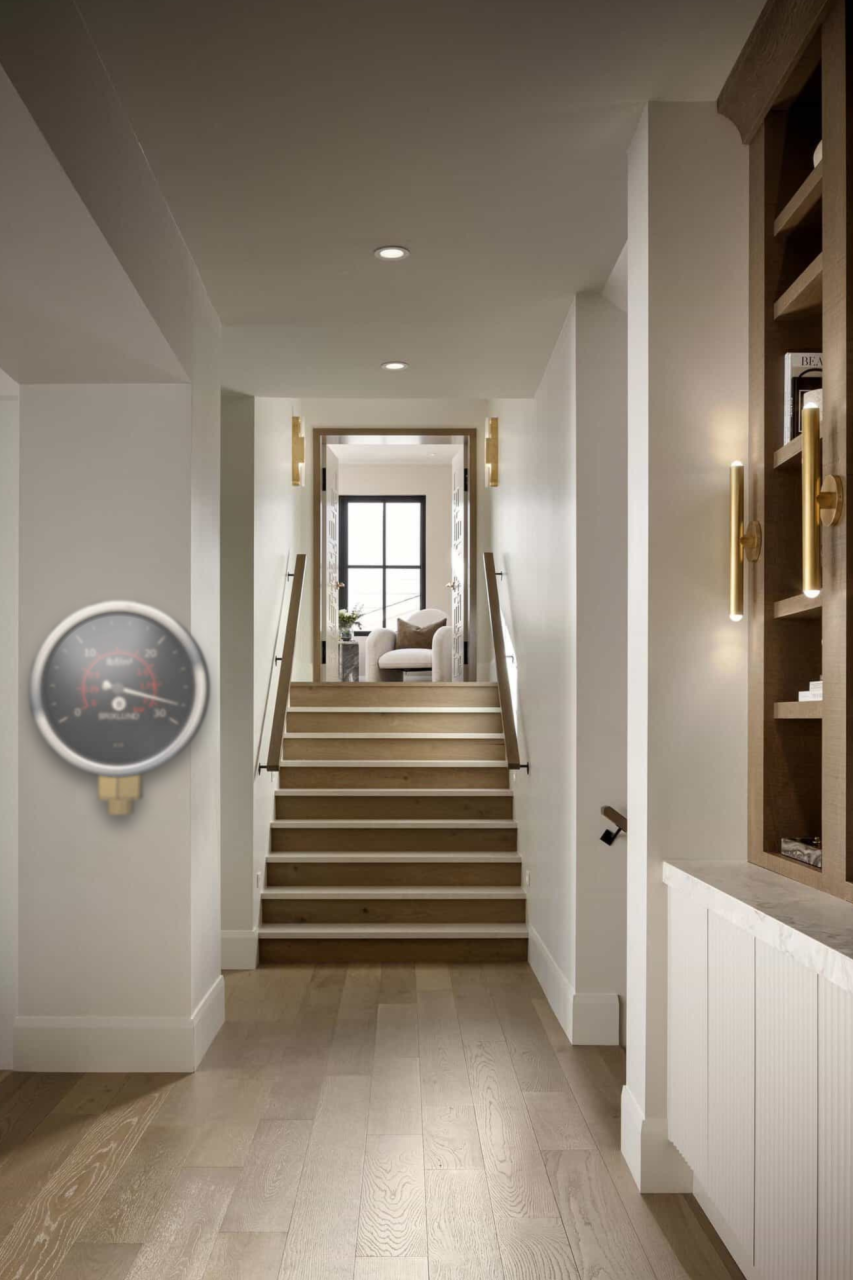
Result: 28 (psi)
